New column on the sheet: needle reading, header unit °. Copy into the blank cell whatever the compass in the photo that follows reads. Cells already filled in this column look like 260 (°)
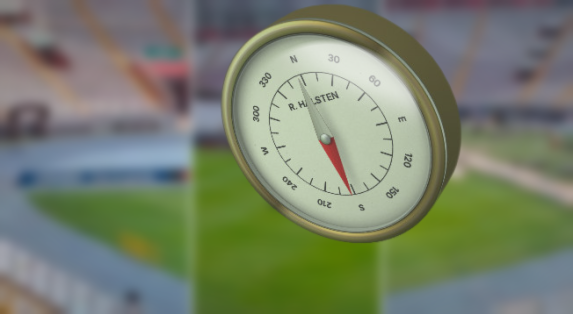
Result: 180 (°)
